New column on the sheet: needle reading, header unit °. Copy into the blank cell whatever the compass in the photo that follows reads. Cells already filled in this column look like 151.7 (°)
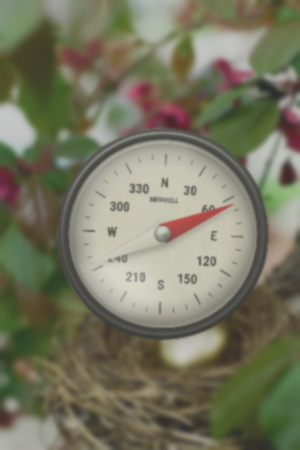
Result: 65 (°)
